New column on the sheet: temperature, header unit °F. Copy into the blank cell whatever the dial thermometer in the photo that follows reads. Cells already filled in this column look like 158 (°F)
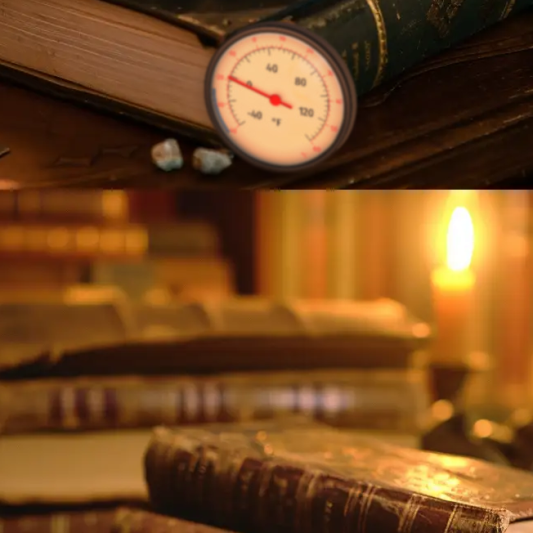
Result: 0 (°F)
